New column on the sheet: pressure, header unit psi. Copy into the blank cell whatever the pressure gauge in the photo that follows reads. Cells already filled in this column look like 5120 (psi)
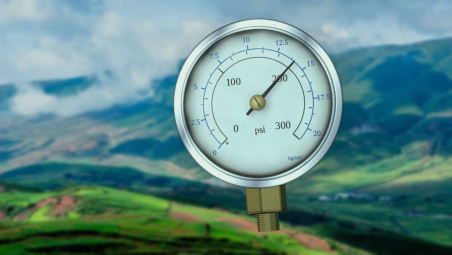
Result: 200 (psi)
